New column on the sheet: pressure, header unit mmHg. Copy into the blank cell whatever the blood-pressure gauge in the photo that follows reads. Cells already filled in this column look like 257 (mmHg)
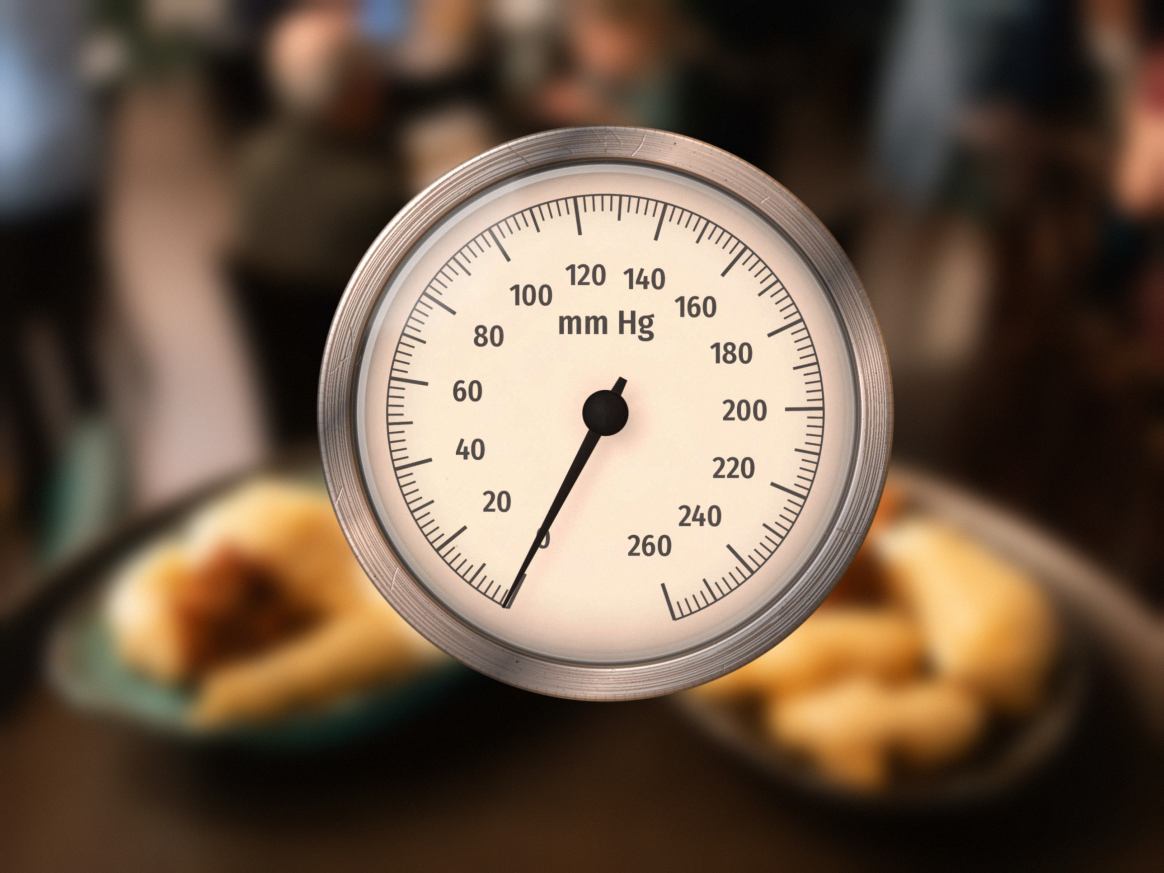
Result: 1 (mmHg)
